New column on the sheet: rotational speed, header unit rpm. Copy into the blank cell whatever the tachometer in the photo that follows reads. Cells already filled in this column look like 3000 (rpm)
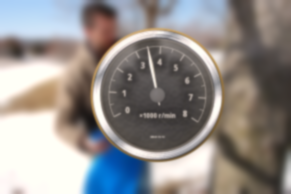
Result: 3500 (rpm)
